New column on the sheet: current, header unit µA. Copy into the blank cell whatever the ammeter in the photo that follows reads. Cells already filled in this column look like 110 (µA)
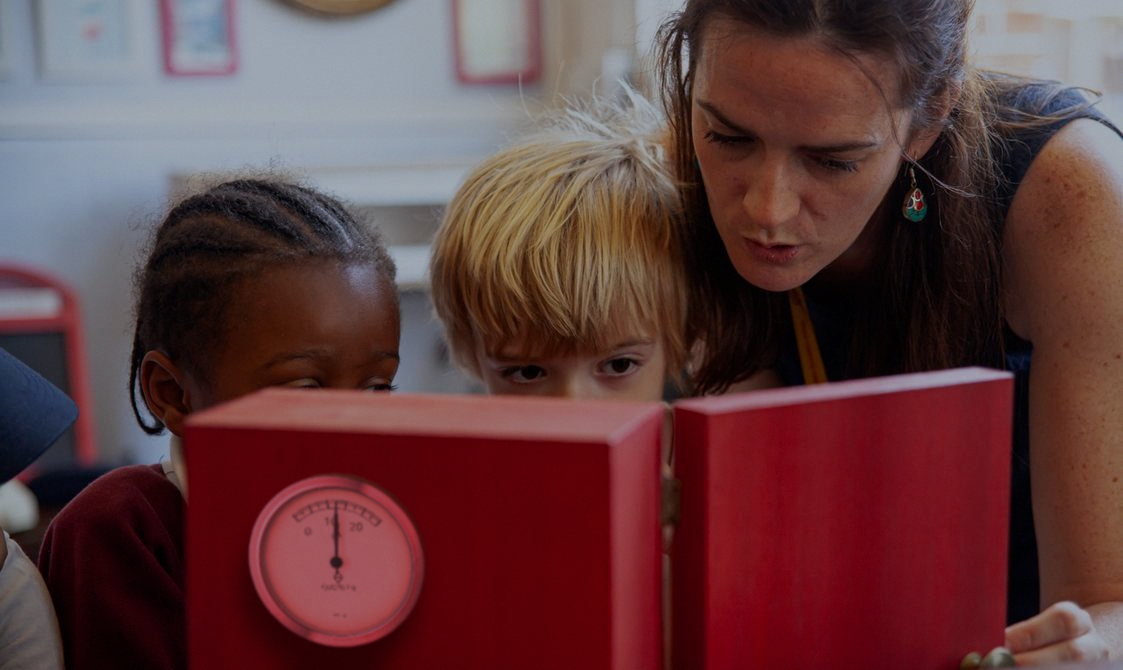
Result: 12.5 (µA)
